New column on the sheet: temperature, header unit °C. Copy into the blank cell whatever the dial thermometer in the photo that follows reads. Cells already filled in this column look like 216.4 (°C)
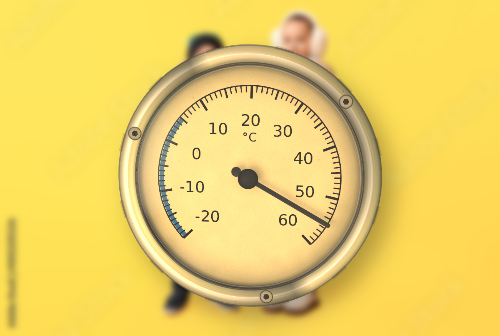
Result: 55 (°C)
